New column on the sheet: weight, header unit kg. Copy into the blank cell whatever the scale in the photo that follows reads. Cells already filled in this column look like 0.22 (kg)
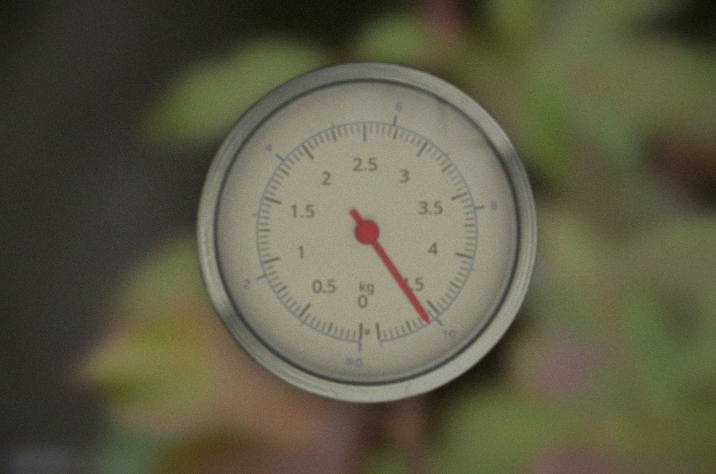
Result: 4.6 (kg)
